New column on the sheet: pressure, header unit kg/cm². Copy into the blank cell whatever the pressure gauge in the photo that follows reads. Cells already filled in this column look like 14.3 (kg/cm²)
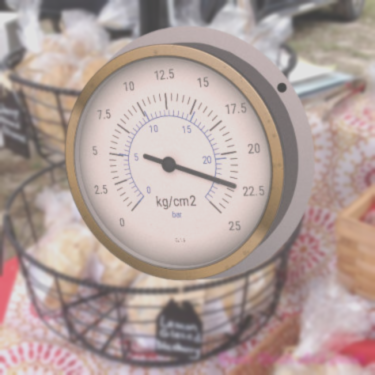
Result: 22.5 (kg/cm²)
